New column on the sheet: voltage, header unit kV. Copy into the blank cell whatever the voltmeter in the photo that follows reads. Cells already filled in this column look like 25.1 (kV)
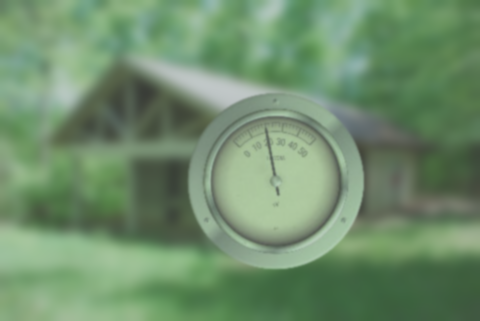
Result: 20 (kV)
